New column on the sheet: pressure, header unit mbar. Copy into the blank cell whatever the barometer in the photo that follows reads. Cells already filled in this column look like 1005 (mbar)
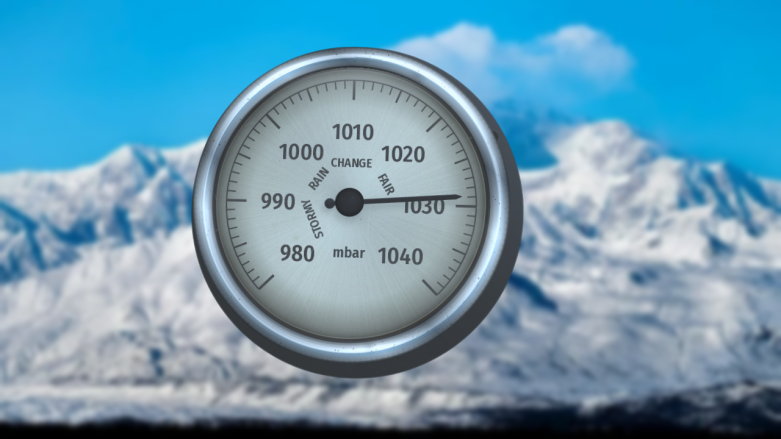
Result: 1029 (mbar)
